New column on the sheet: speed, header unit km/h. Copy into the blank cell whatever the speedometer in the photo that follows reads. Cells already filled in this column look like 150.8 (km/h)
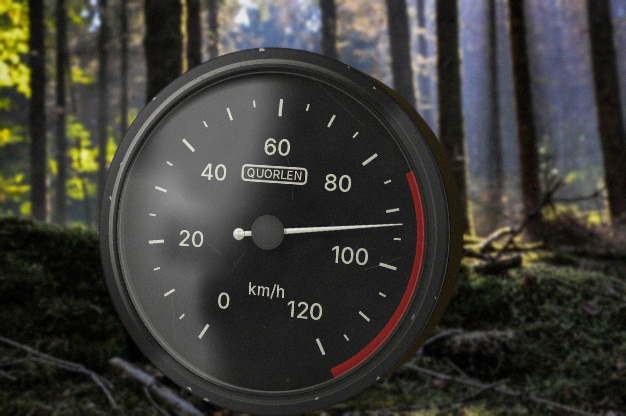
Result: 92.5 (km/h)
